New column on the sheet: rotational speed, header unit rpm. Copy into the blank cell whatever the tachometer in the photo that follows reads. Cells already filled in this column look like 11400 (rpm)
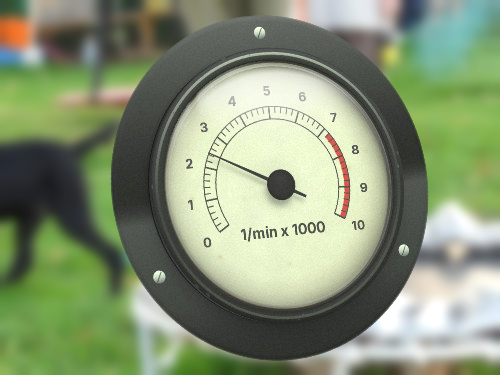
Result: 2400 (rpm)
